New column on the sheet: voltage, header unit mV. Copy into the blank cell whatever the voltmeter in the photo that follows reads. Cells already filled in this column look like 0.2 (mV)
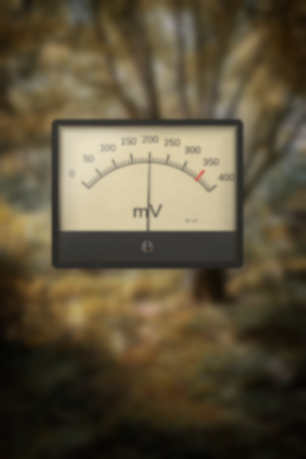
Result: 200 (mV)
